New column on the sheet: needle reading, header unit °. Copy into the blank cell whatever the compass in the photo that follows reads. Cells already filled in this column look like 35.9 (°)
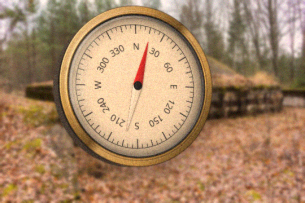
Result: 15 (°)
